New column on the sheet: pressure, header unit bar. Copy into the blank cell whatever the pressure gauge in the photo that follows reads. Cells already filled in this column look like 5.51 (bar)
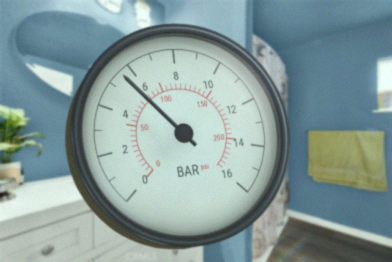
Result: 5.5 (bar)
